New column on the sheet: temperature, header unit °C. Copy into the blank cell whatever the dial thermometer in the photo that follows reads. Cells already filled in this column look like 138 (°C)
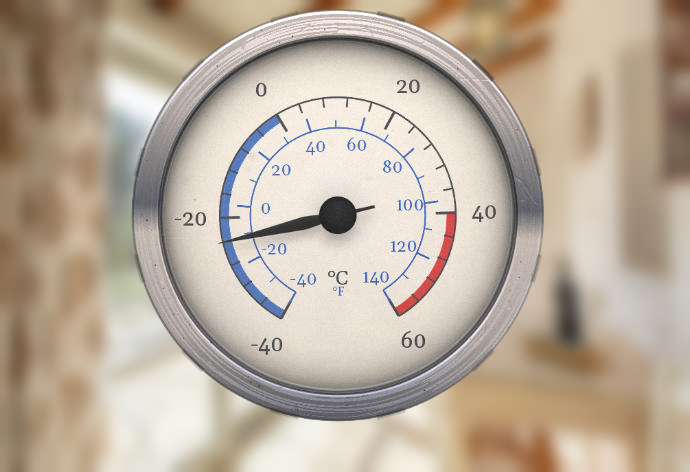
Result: -24 (°C)
